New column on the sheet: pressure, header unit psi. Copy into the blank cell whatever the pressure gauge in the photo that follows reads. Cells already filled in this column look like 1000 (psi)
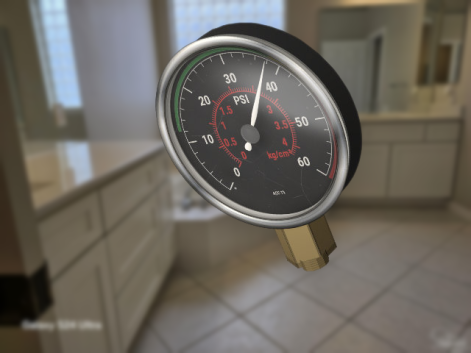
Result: 38 (psi)
